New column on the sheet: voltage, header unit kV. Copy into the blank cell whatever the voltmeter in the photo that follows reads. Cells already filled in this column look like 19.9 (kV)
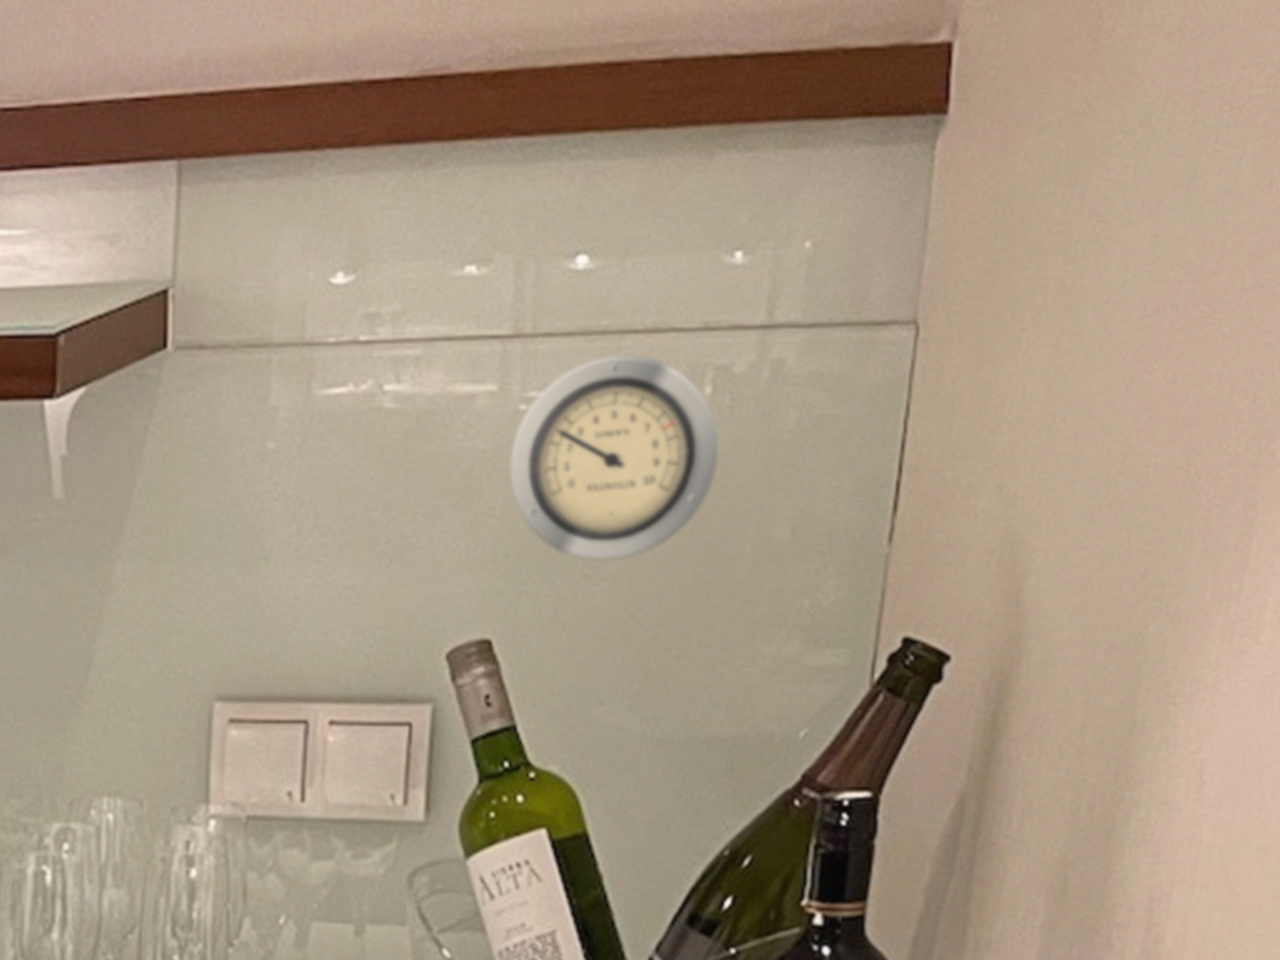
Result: 2.5 (kV)
